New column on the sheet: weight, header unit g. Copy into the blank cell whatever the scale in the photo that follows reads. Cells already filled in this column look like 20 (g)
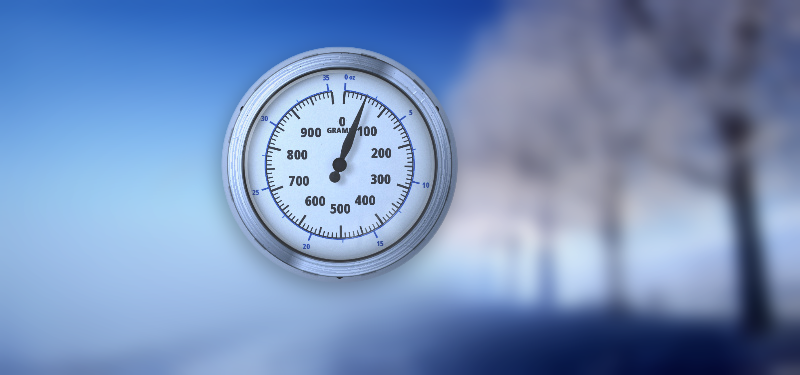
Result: 50 (g)
